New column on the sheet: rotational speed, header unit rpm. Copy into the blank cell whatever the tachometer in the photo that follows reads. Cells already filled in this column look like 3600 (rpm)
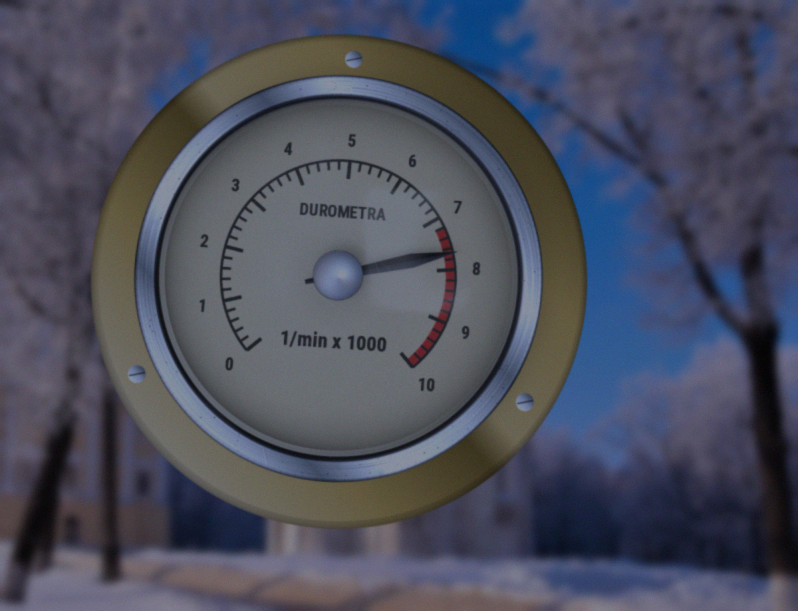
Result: 7700 (rpm)
